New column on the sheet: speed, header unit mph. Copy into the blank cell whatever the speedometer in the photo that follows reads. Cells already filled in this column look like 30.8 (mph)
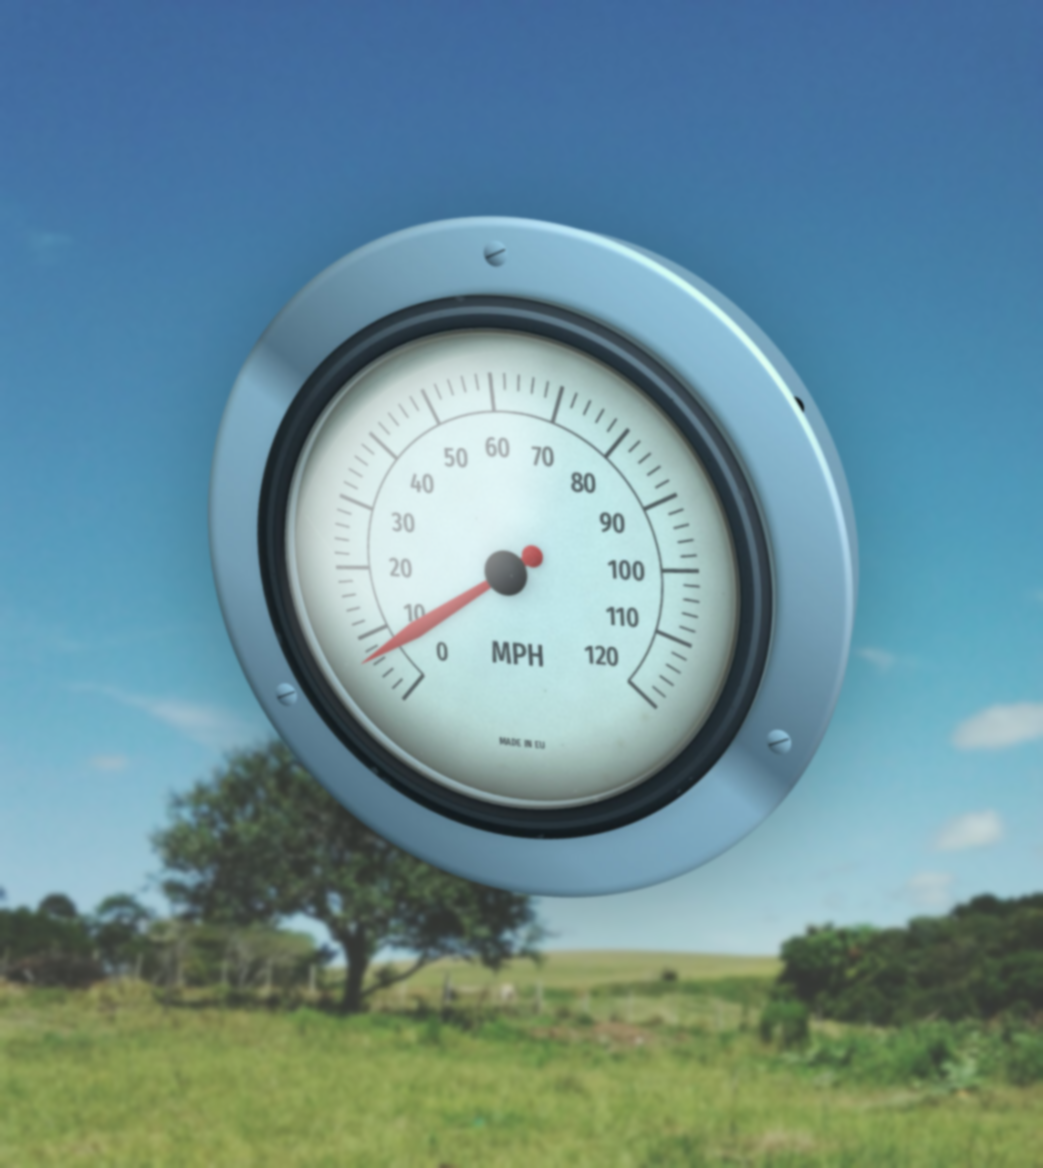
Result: 7 (mph)
